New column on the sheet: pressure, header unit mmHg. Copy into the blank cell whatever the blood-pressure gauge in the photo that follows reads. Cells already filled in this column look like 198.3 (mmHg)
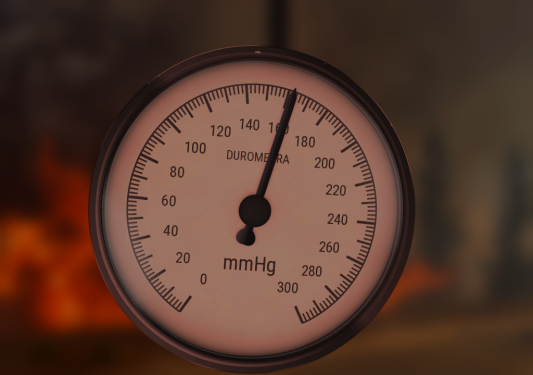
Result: 162 (mmHg)
